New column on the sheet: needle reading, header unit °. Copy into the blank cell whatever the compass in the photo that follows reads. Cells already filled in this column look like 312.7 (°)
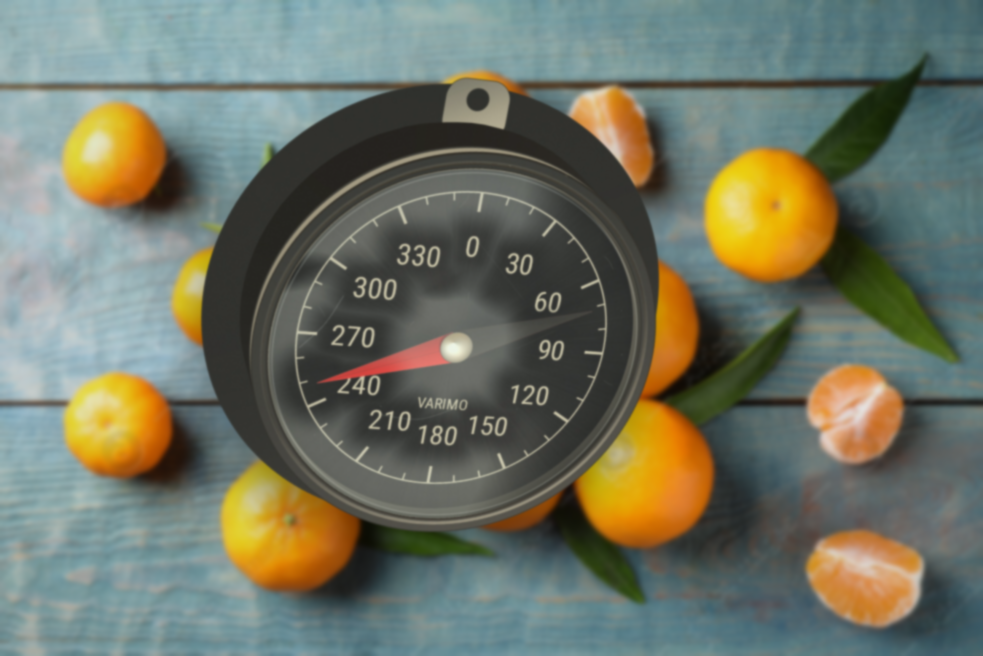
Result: 250 (°)
